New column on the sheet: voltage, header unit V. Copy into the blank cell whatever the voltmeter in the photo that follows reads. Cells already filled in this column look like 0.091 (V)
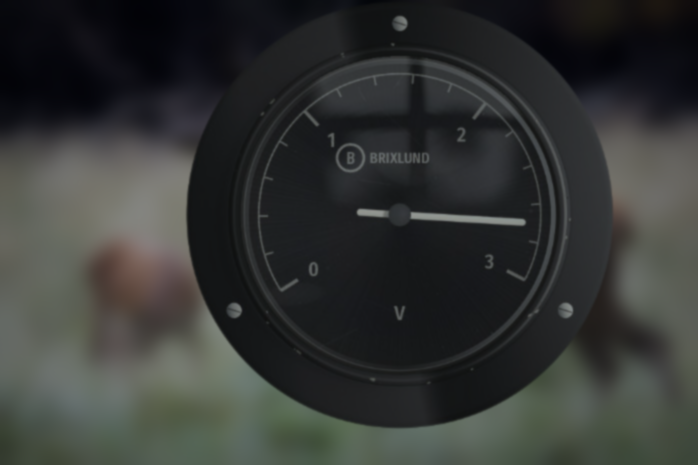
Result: 2.7 (V)
